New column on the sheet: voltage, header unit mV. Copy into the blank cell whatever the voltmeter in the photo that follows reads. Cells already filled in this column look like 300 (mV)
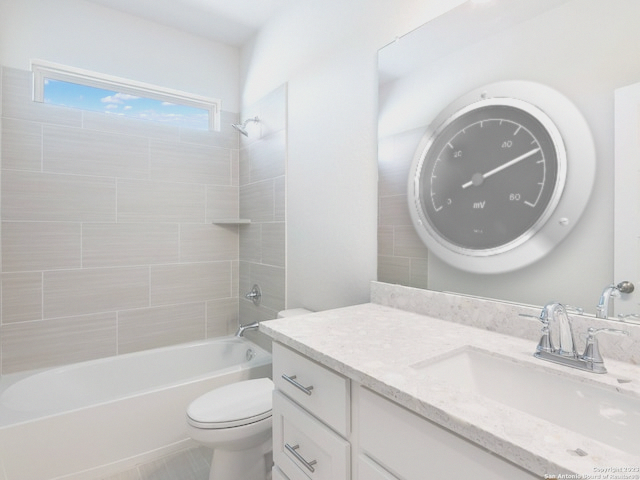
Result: 47.5 (mV)
